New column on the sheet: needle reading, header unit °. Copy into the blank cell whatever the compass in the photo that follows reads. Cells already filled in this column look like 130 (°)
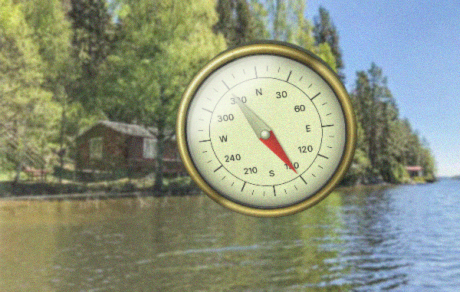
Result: 150 (°)
